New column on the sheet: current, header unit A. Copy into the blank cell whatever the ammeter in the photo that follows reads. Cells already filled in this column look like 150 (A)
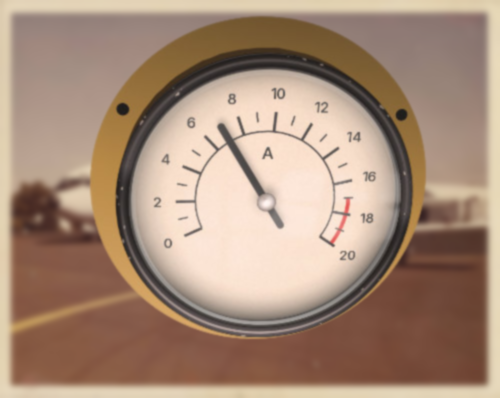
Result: 7 (A)
